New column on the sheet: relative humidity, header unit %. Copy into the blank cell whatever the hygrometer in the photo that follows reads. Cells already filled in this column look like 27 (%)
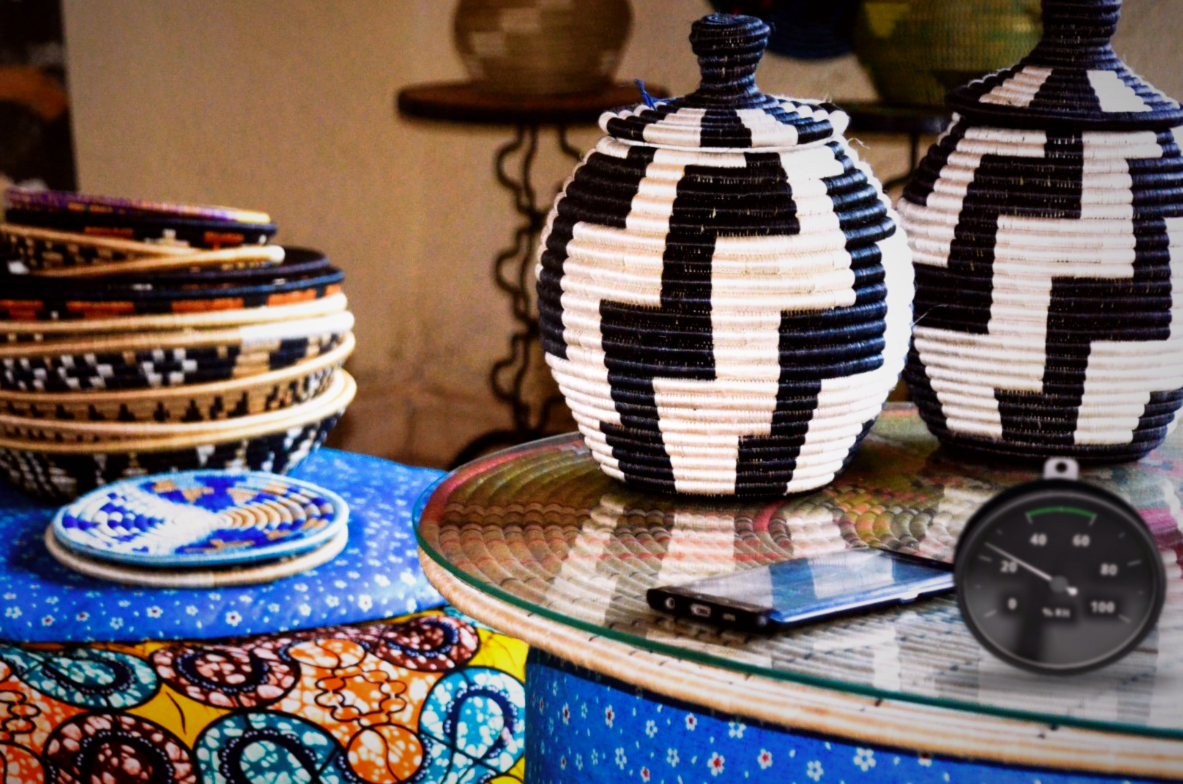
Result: 25 (%)
